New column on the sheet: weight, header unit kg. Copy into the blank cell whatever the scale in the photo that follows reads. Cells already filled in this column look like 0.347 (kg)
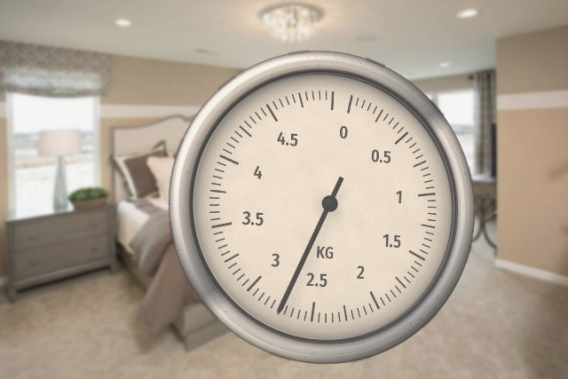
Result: 2.75 (kg)
